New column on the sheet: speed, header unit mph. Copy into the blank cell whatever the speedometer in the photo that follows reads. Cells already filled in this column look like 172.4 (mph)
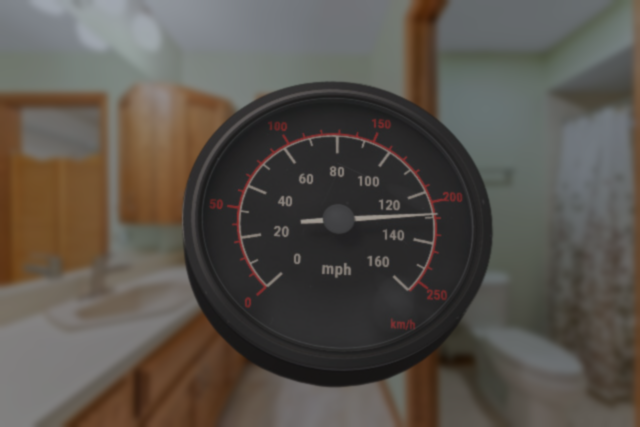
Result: 130 (mph)
